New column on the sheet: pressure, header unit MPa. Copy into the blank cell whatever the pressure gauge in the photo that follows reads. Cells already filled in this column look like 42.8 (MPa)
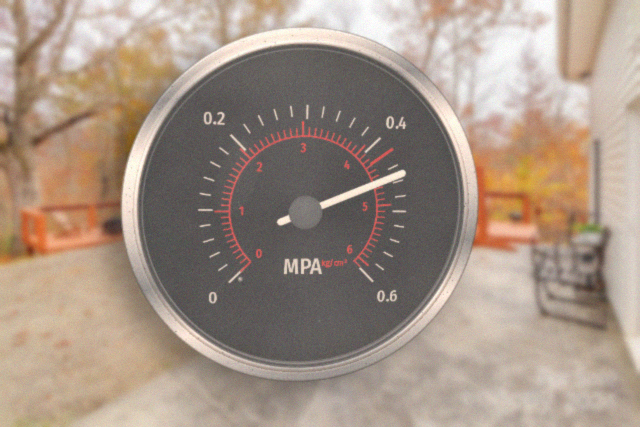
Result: 0.45 (MPa)
